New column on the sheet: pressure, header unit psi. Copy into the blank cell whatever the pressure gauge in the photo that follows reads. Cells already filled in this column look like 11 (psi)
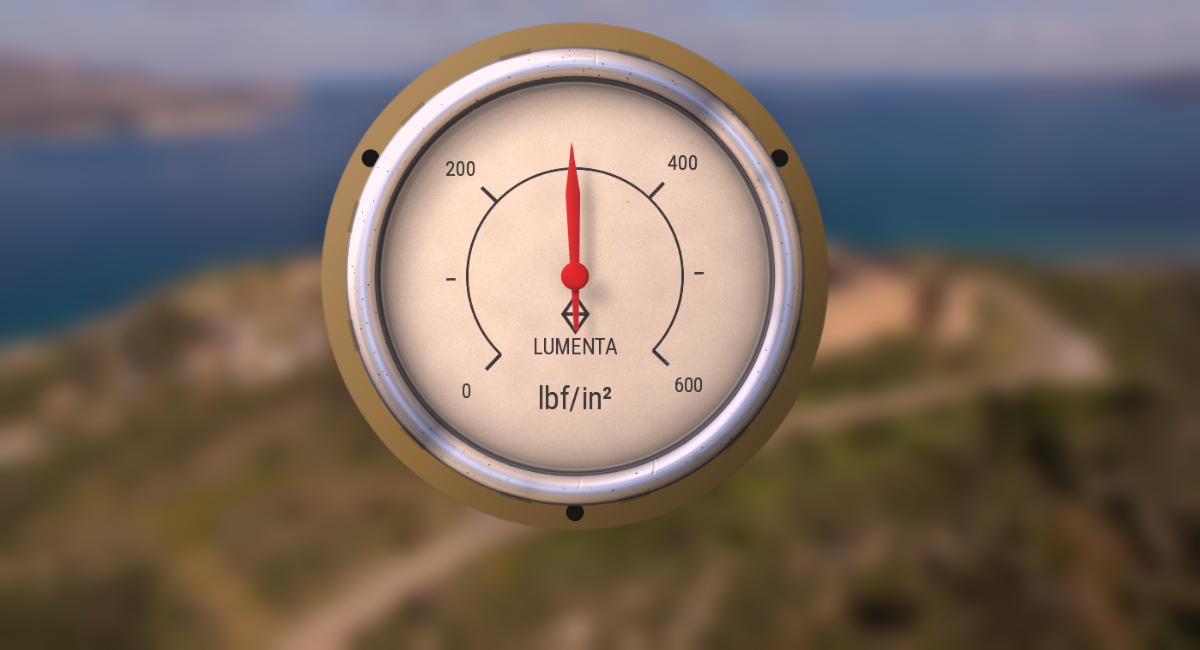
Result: 300 (psi)
